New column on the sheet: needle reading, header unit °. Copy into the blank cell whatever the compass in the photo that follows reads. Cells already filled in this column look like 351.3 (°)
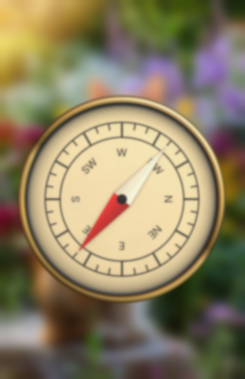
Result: 130 (°)
